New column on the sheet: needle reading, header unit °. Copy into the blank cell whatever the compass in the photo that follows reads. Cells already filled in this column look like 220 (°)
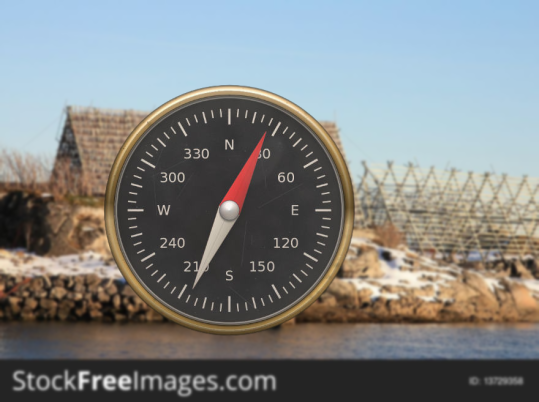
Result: 25 (°)
